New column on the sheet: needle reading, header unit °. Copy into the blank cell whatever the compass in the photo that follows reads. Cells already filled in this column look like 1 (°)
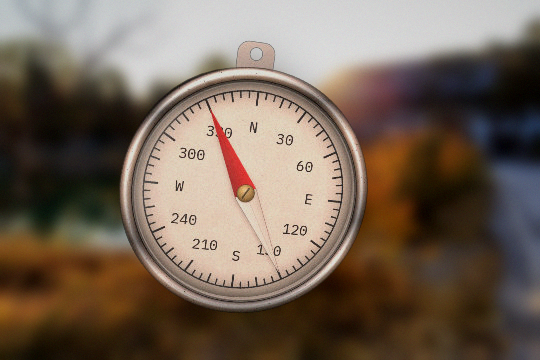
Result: 330 (°)
